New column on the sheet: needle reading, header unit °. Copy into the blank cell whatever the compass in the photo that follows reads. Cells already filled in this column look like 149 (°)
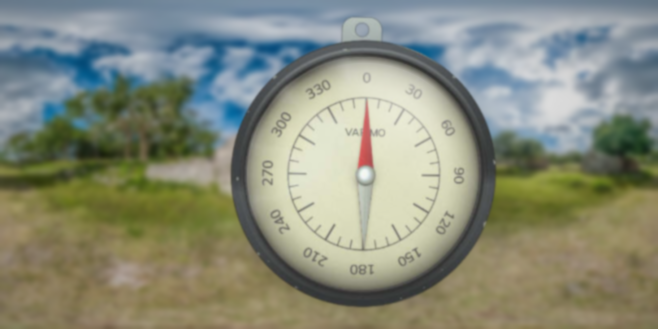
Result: 0 (°)
